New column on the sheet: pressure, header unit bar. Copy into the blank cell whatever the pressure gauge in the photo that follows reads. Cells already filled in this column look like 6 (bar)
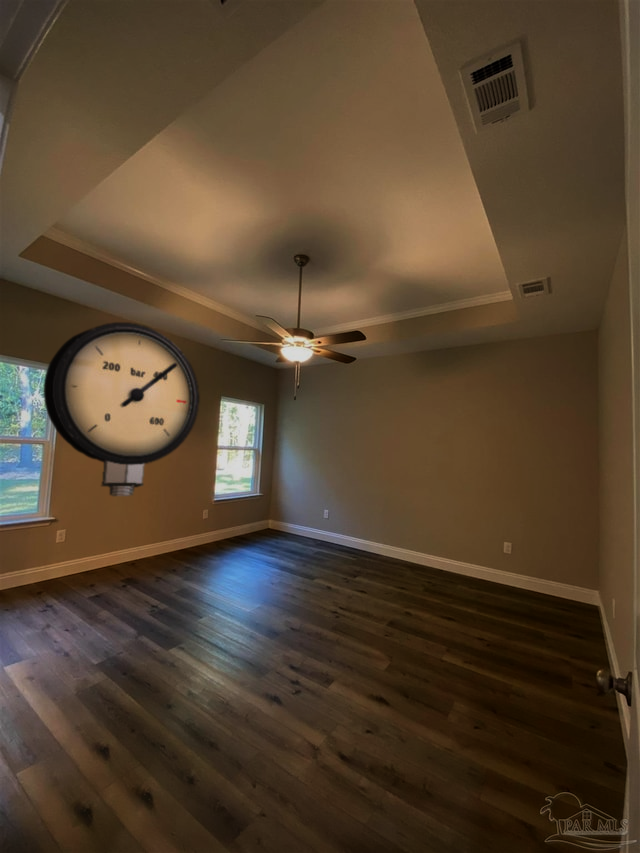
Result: 400 (bar)
